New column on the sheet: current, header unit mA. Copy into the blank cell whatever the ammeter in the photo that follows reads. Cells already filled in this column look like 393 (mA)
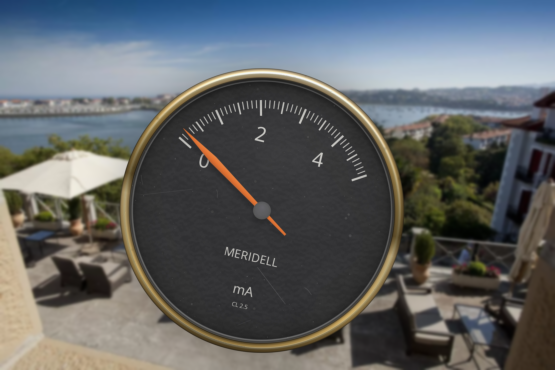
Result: 0.2 (mA)
